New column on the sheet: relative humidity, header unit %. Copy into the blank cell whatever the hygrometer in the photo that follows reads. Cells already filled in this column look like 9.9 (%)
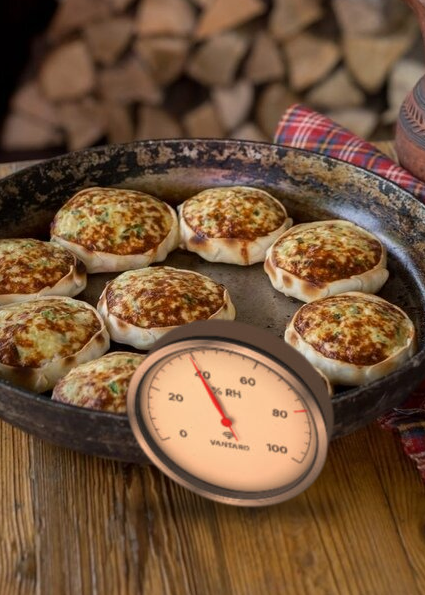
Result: 40 (%)
